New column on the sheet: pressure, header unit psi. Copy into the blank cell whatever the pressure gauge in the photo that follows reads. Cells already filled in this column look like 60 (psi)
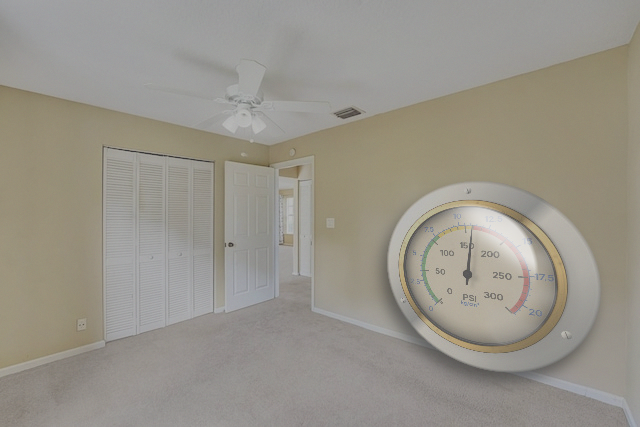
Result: 160 (psi)
